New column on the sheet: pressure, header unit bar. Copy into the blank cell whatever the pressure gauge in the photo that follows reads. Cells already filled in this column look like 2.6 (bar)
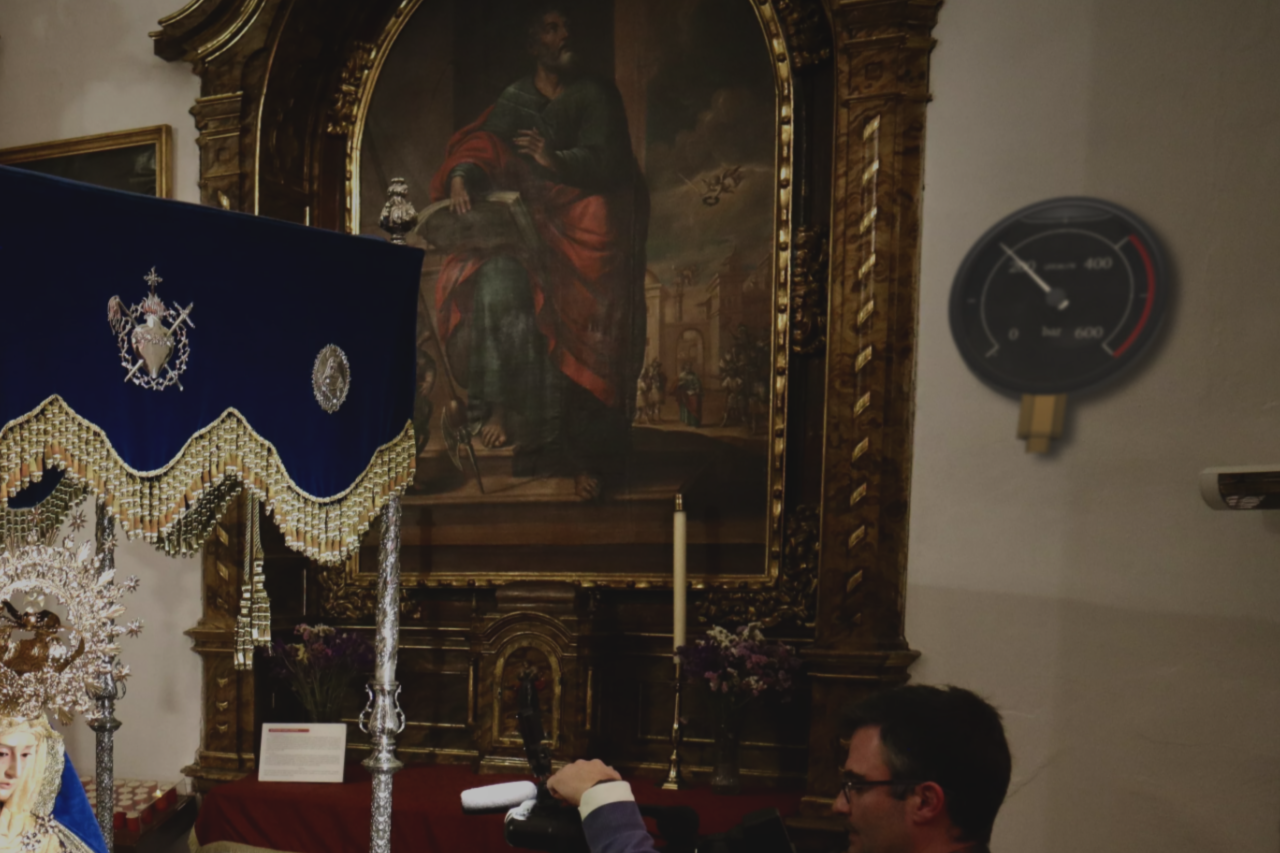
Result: 200 (bar)
